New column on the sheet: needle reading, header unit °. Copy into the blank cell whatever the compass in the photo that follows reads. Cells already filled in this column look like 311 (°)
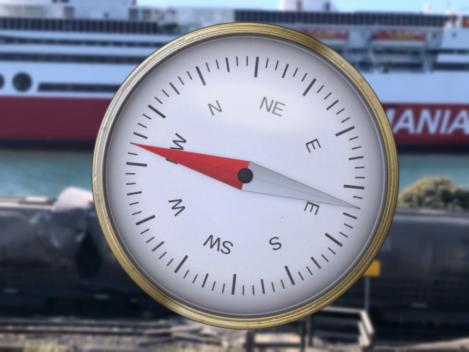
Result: 310 (°)
